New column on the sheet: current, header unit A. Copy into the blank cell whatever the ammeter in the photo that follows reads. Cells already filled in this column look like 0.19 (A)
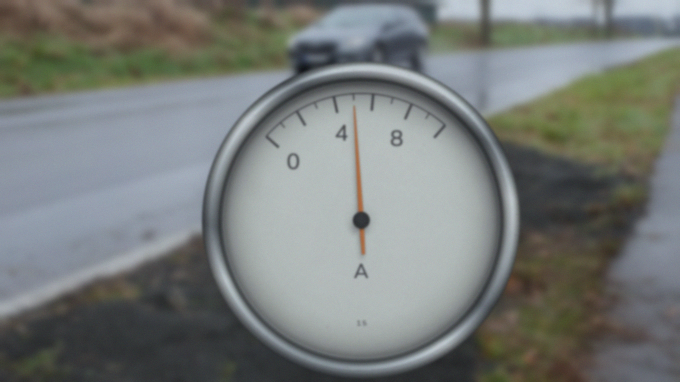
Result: 5 (A)
